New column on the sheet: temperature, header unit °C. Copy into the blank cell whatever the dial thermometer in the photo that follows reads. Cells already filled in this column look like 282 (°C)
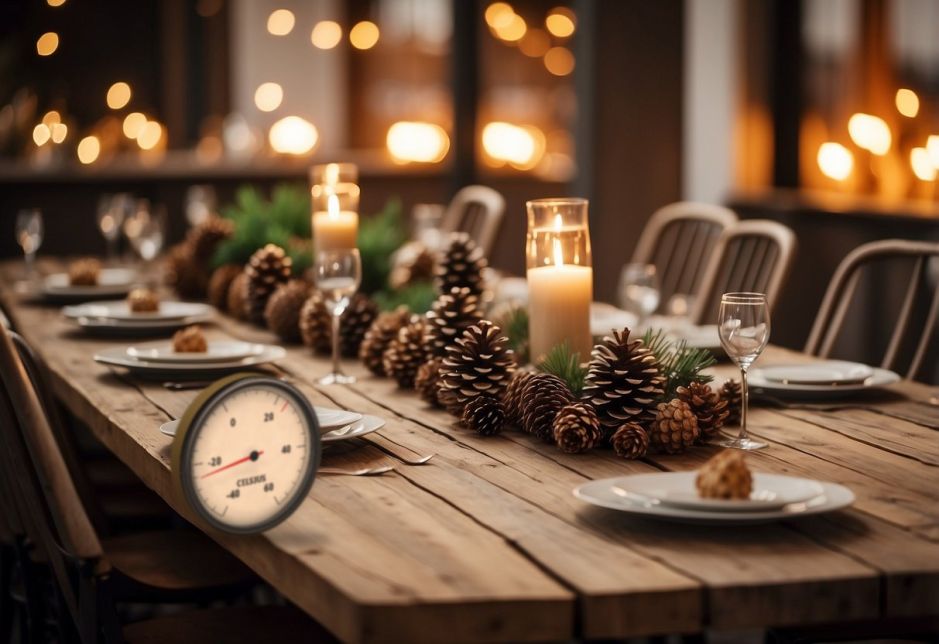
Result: -24 (°C)
